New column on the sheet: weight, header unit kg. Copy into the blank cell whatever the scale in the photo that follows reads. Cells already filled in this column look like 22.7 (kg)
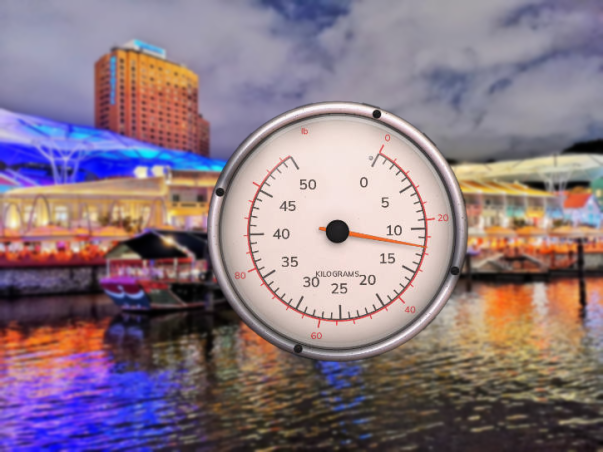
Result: 12 (kg)
